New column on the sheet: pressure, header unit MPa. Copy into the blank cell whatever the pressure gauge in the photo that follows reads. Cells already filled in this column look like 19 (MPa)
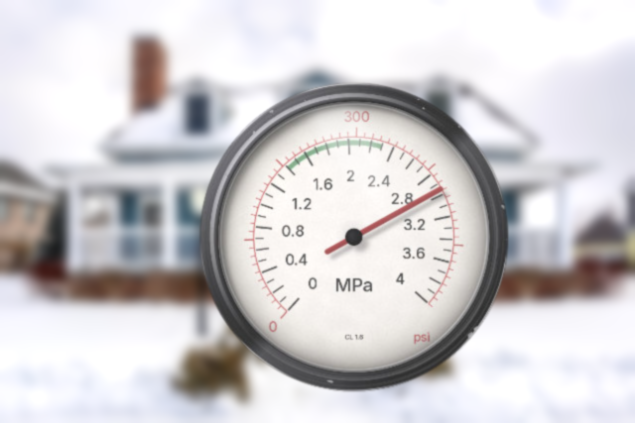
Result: 2.95 (MPa)
